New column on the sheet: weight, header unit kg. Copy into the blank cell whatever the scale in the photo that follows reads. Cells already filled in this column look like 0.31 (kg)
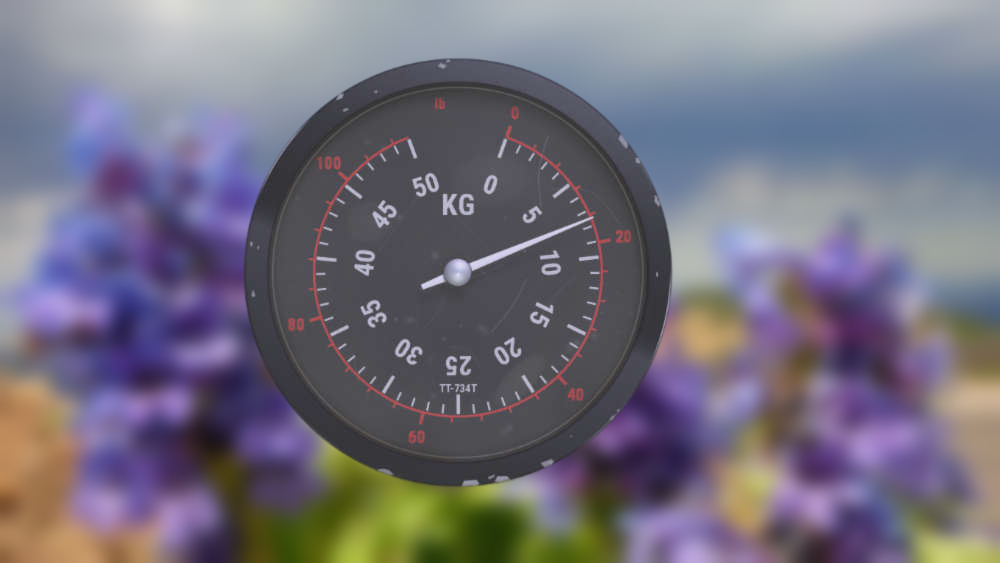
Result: 7.5 (kg)
